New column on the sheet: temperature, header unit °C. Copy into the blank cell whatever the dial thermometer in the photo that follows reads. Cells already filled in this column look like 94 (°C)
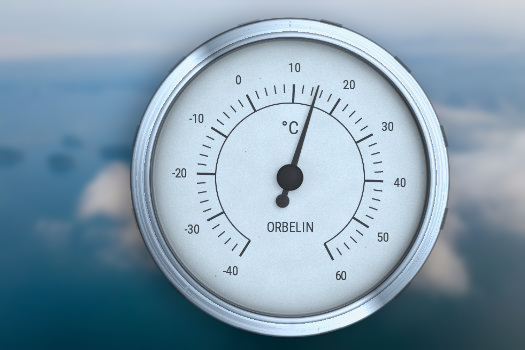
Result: 15 (°C)
